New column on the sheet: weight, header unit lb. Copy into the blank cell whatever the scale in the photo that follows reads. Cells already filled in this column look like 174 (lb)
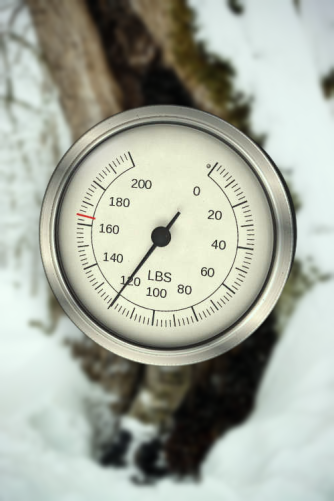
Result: 120 (lb)
